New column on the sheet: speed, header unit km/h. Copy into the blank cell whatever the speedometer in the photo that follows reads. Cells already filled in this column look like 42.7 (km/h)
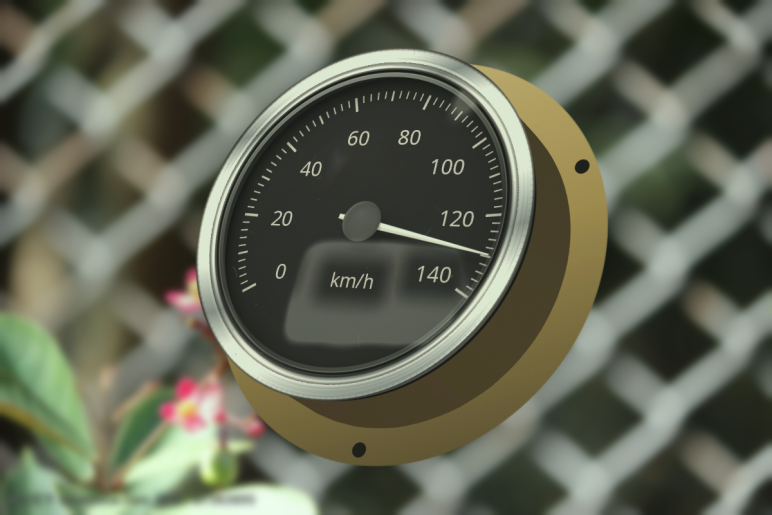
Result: 130 (km/h)
